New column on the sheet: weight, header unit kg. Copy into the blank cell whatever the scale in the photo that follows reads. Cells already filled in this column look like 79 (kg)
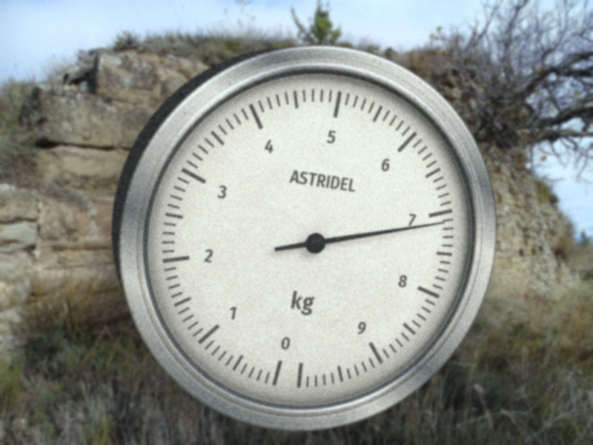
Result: 7.1 (kg)
